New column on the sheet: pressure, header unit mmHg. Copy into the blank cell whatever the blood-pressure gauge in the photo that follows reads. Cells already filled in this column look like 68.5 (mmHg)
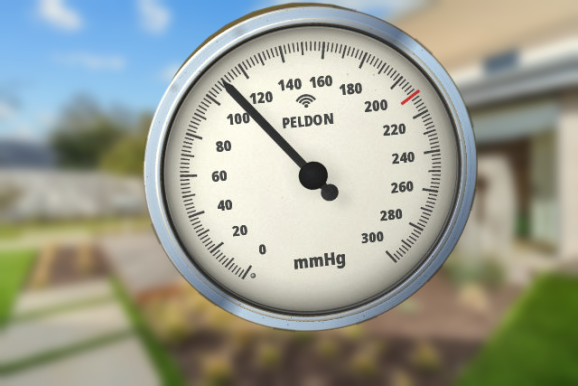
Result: 110 (mmHg)
